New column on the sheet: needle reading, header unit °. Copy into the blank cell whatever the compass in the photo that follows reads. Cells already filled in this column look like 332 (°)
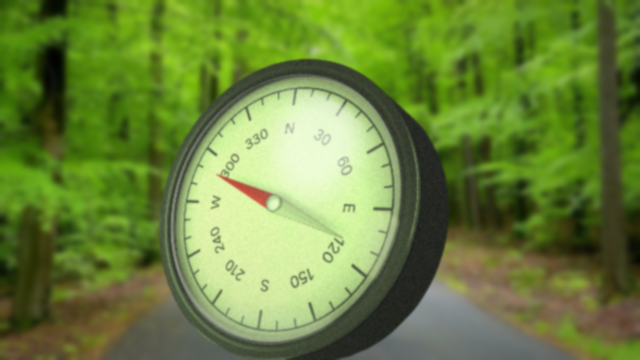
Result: 290 (°)
